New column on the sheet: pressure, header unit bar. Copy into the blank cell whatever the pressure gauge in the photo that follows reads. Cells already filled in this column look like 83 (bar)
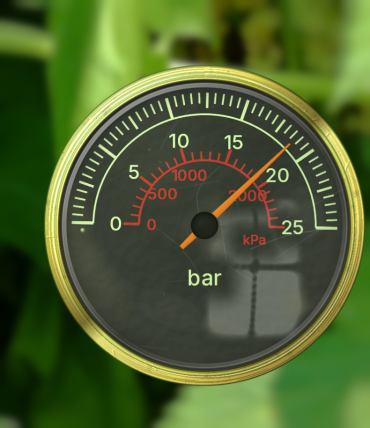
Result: 18.75 (bar)
